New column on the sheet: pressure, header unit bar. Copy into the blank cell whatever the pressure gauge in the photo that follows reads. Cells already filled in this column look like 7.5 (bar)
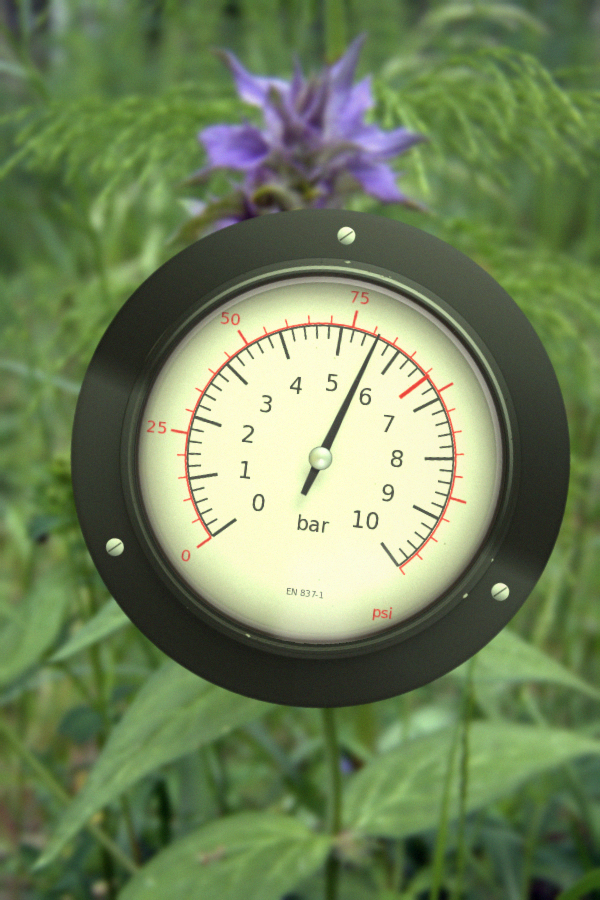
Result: 5.6 (bar)
